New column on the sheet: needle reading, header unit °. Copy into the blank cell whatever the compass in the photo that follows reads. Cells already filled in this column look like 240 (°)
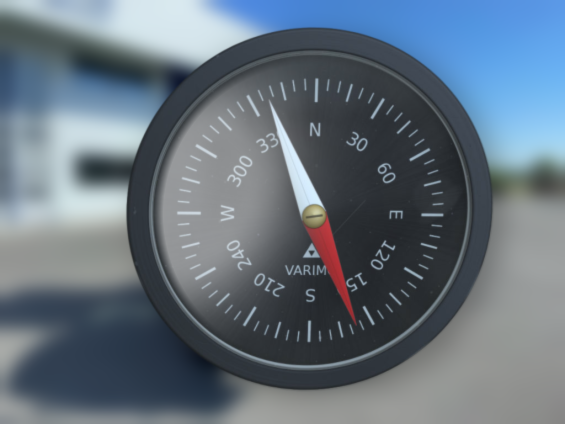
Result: 157.5 (°)
